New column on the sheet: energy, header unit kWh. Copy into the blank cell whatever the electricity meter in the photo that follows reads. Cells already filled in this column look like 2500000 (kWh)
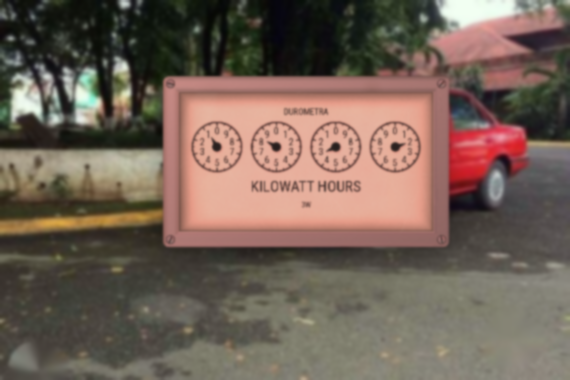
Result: 832 (kWh)
